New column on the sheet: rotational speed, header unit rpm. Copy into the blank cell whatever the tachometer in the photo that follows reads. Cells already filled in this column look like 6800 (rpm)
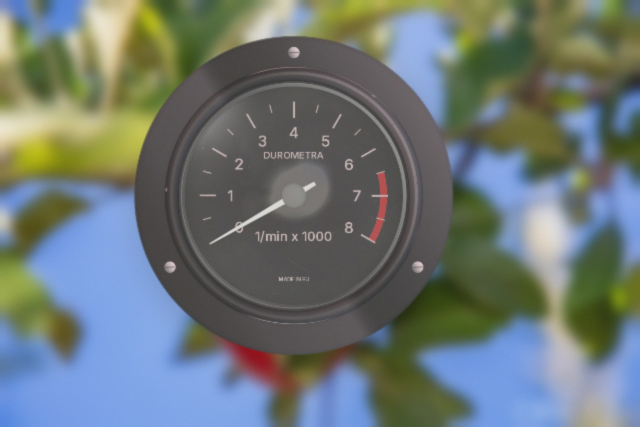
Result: 0 (rpm)
